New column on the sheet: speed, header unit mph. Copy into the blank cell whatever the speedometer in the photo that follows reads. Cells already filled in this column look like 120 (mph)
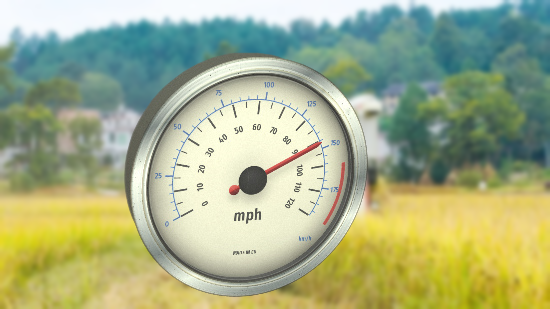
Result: 90 (mph)
